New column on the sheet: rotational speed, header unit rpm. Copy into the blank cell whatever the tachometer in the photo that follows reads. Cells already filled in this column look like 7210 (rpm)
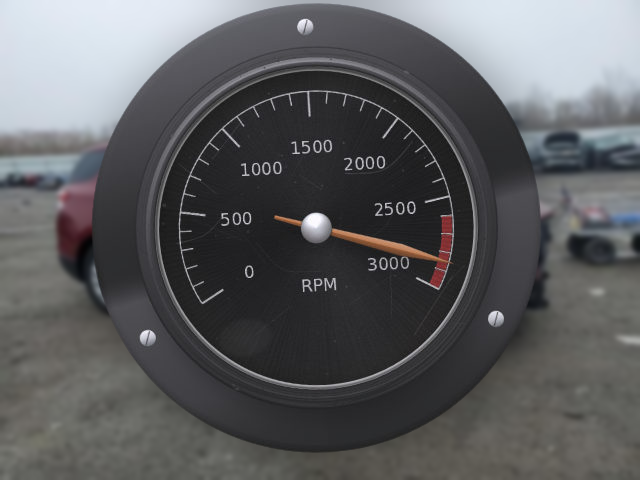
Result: 2850 (rpm)
